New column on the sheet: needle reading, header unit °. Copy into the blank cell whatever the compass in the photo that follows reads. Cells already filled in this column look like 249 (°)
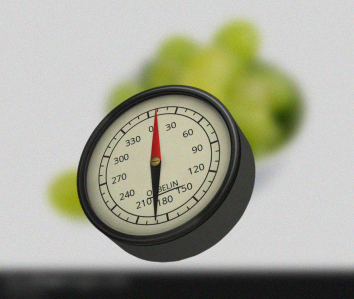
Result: 10 (°)
